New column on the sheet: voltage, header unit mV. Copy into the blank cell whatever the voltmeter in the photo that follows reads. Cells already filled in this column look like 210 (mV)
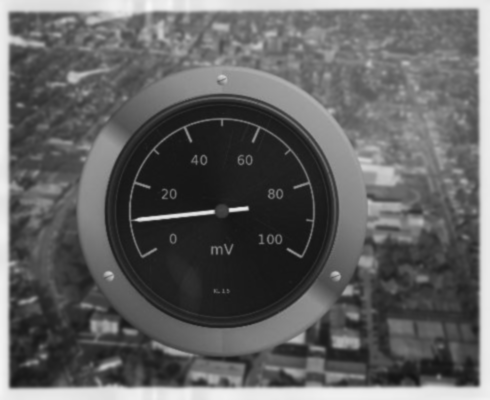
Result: 10 (mV)
